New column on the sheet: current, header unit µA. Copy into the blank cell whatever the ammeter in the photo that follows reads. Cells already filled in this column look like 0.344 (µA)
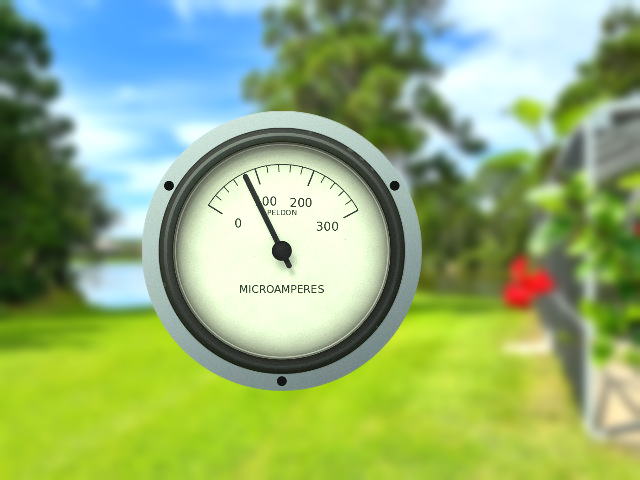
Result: 80 (µA)
